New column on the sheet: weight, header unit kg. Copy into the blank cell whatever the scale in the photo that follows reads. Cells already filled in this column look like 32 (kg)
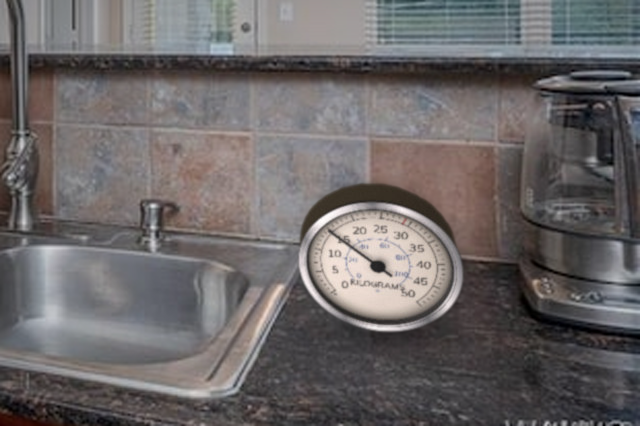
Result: 15 (kg)
